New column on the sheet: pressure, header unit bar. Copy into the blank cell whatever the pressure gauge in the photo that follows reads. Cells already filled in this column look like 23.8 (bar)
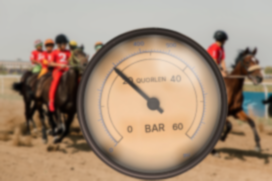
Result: 20 (bar)
